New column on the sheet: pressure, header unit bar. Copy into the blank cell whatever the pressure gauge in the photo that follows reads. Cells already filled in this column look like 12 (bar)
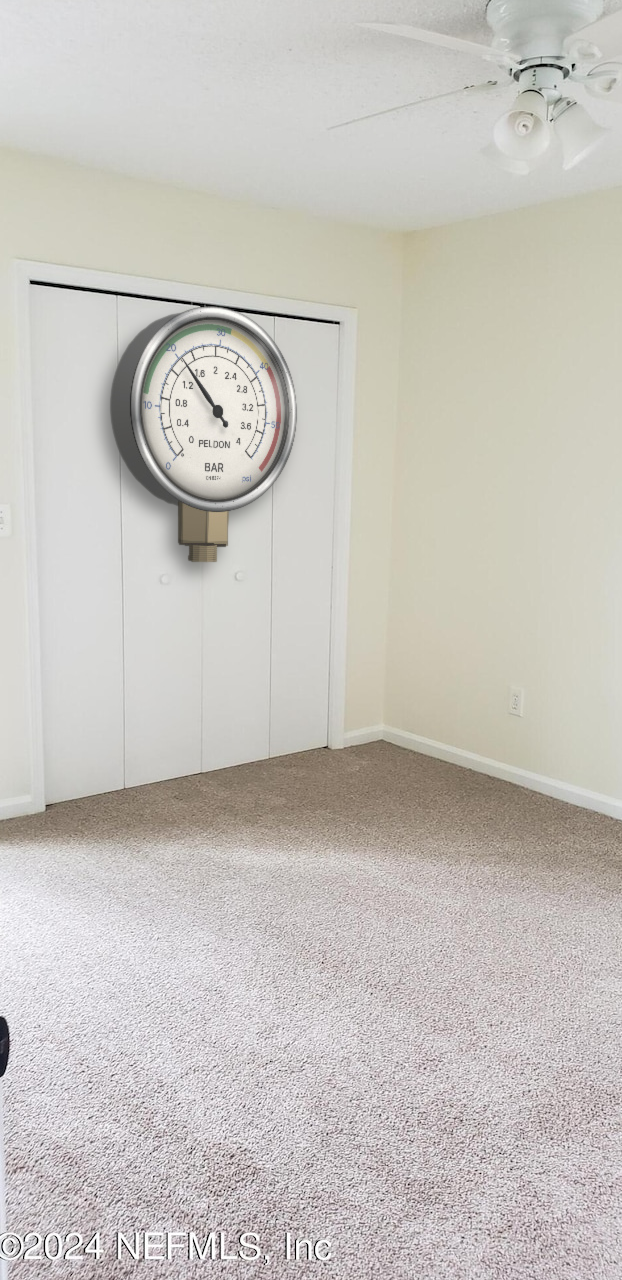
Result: 1.4 (bar)
